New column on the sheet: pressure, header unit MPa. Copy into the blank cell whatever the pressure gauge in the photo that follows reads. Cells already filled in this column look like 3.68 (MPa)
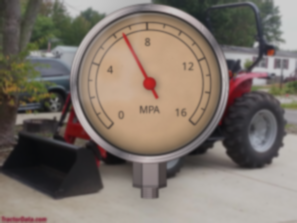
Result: 6.5 (MPa)
